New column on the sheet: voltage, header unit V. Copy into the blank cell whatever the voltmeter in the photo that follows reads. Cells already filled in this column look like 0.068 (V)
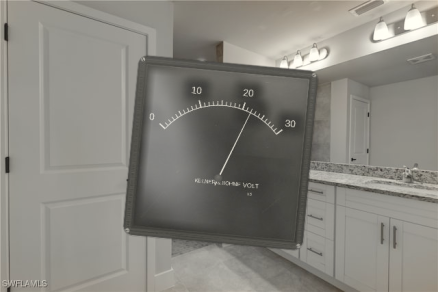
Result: 22 (V)
